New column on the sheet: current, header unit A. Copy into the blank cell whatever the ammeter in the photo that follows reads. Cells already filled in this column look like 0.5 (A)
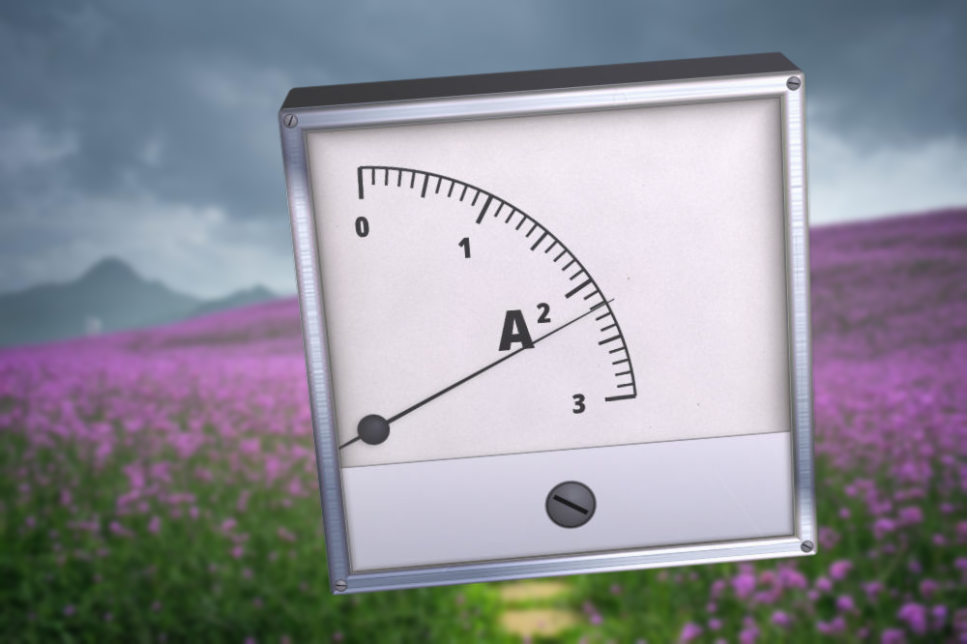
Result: 2.2 (A)
